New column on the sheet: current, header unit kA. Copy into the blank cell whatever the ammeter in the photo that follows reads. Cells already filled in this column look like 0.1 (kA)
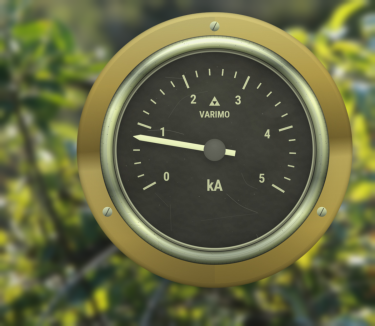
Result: 0.8 (kA)
